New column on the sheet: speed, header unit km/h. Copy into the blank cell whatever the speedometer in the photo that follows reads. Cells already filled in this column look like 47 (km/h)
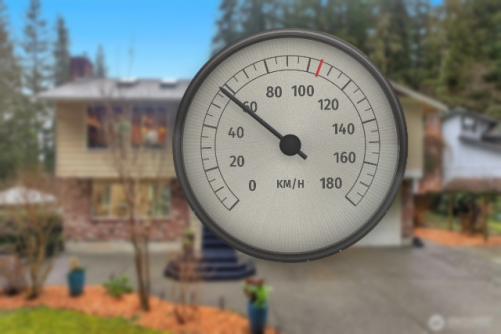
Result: 57.5 (km/h)
